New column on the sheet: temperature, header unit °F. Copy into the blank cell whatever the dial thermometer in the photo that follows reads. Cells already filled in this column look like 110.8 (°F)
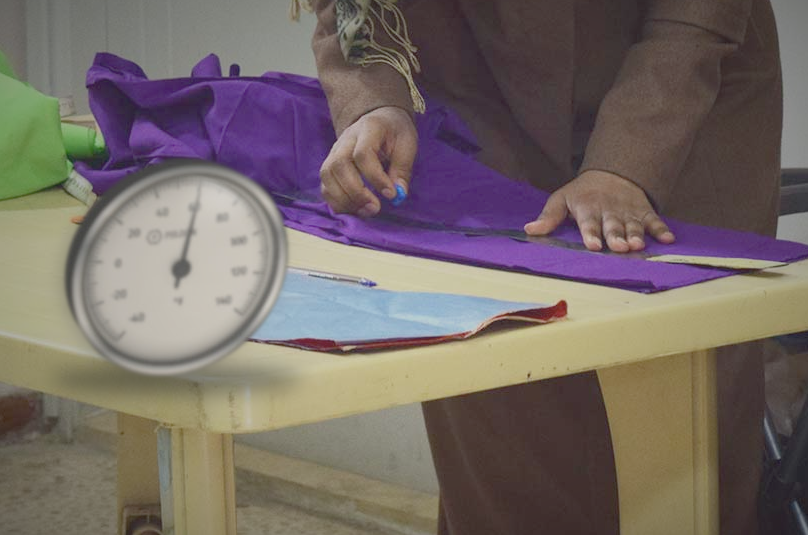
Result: 60 (°F)
